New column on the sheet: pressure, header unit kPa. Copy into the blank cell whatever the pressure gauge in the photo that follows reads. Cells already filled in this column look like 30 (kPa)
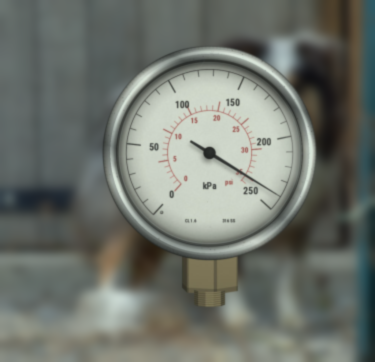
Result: 240 (kPa)
